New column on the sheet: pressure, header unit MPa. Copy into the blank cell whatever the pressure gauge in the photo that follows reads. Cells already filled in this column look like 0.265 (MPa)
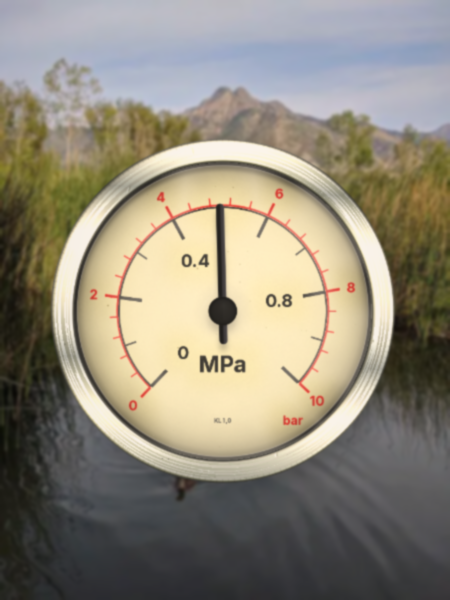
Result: 0.5 (MPa)
